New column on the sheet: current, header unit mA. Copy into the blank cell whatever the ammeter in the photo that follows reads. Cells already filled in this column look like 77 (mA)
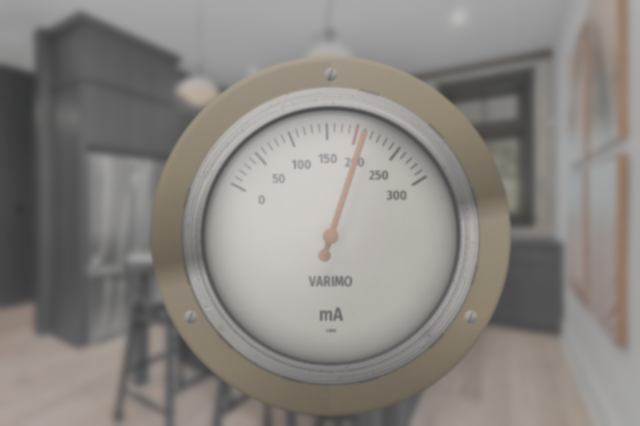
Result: 200 (mA)
